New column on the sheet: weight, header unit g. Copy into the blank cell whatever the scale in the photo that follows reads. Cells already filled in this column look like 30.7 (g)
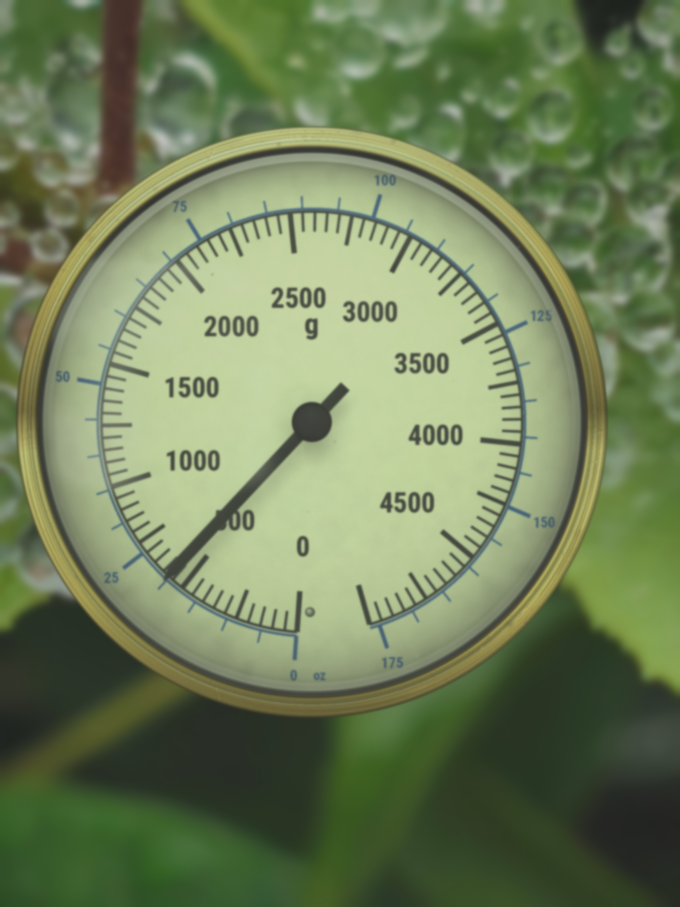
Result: 575 (g)
